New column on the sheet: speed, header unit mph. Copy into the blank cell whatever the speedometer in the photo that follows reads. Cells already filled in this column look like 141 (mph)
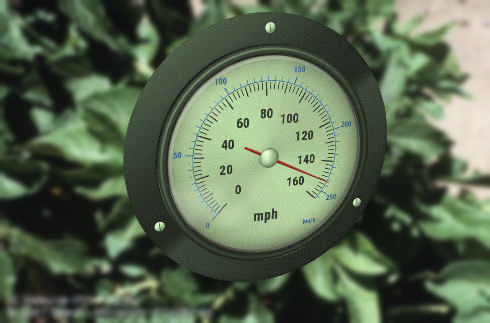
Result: 150 (mph)
